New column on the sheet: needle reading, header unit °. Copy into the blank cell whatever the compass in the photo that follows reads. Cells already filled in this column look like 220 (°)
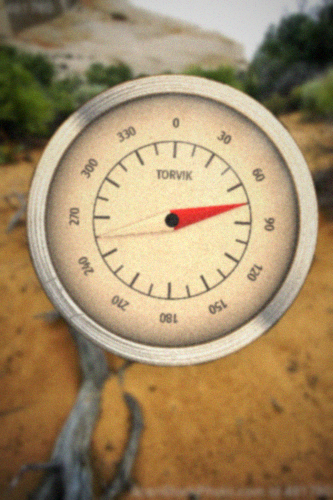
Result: 75 (°)
